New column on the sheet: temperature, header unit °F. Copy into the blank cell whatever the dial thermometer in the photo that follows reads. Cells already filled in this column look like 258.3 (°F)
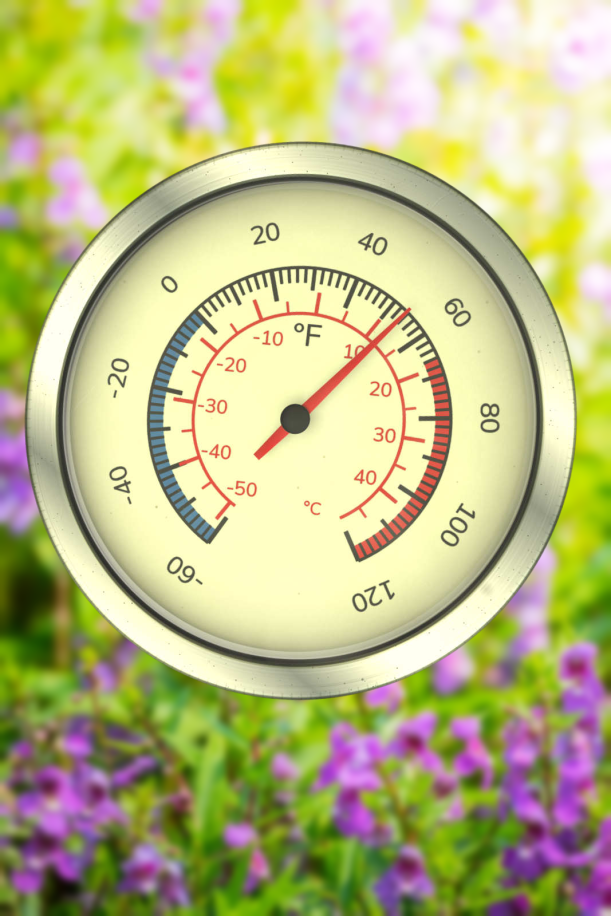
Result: 54 (°F)
